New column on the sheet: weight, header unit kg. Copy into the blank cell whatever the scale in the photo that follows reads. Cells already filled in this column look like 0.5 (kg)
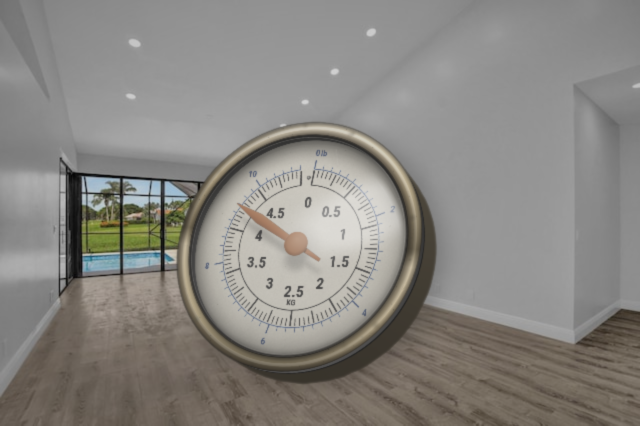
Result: 4.25 (kg)
